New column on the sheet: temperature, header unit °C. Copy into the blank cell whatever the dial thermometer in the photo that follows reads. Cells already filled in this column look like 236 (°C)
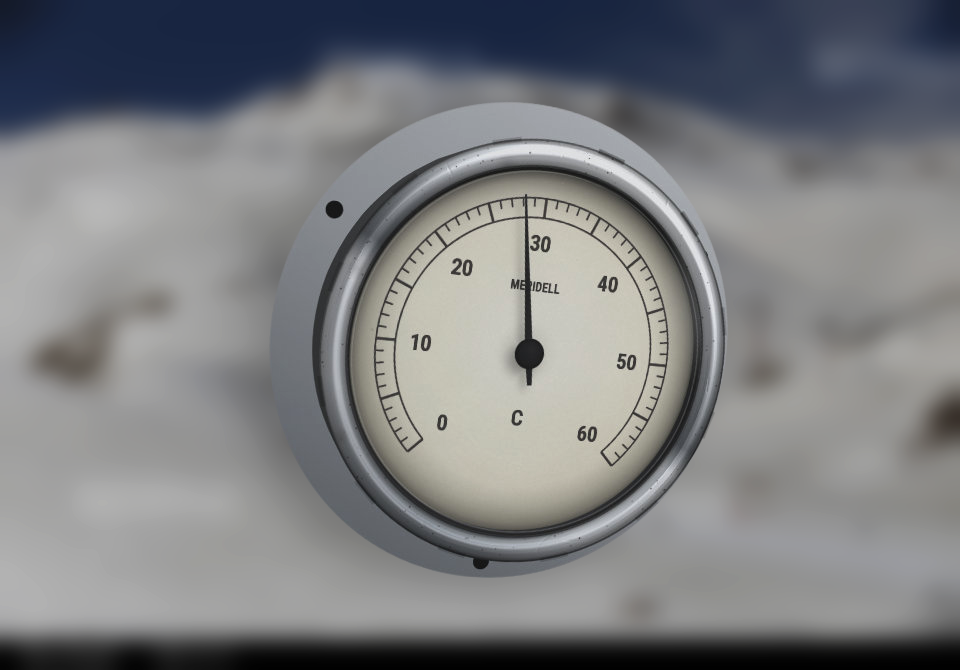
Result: 28 (°C)
